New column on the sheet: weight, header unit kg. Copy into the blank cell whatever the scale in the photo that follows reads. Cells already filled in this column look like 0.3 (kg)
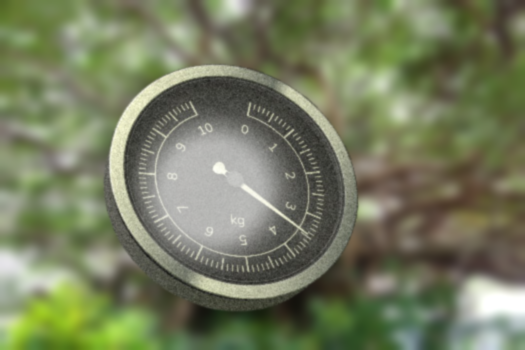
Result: 3.5 (kg)
